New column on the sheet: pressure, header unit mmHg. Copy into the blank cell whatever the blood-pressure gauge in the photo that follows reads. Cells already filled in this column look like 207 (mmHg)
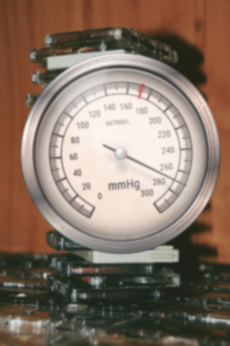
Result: 270 (mmHg)
